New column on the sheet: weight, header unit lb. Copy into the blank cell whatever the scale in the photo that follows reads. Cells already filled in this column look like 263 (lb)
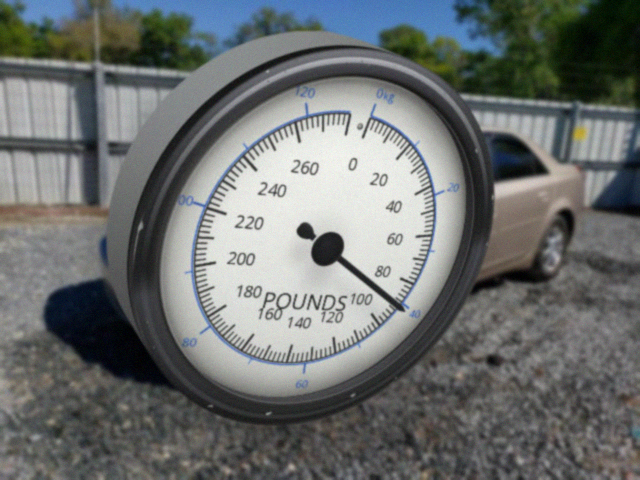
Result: 90 (lb)
